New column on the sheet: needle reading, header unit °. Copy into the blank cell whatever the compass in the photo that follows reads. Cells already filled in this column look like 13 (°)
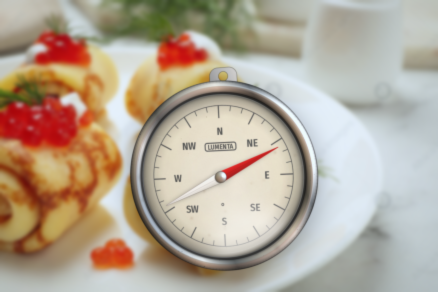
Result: 65 (°)
